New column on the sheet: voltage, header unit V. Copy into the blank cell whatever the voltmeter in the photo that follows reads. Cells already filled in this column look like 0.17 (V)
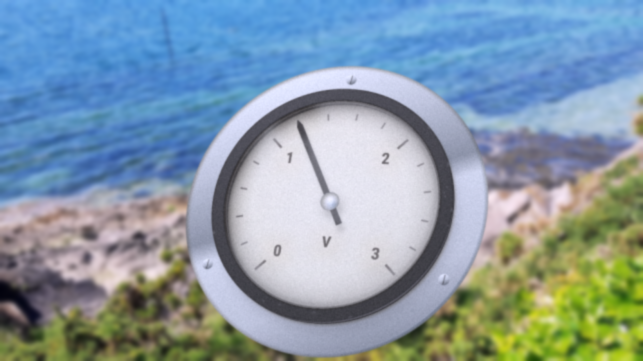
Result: 1.2 (V)
